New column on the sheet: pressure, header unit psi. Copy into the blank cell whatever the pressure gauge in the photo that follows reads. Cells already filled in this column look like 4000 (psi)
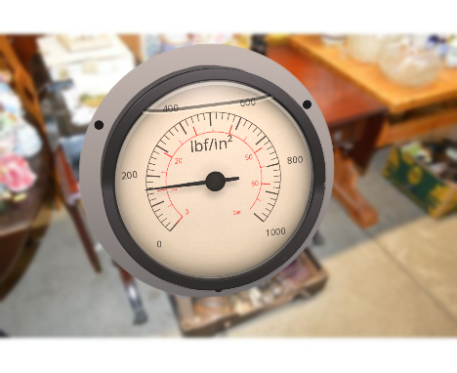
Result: 160 (psi)
